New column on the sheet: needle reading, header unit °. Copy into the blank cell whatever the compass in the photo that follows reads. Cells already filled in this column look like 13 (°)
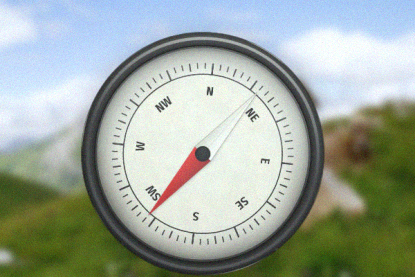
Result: 215 (°)
